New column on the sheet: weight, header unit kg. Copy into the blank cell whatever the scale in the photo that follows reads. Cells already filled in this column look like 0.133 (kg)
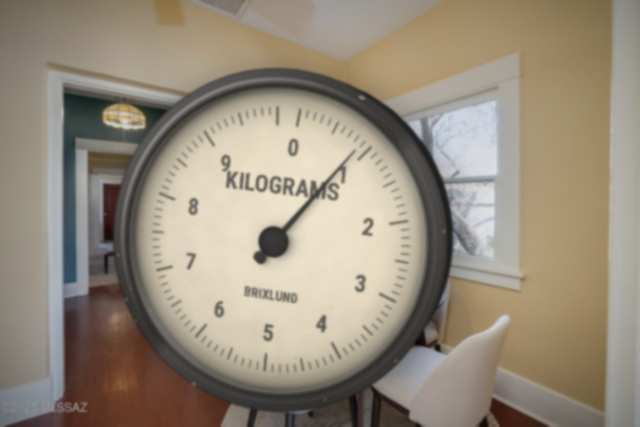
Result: 0.9 (kg)
